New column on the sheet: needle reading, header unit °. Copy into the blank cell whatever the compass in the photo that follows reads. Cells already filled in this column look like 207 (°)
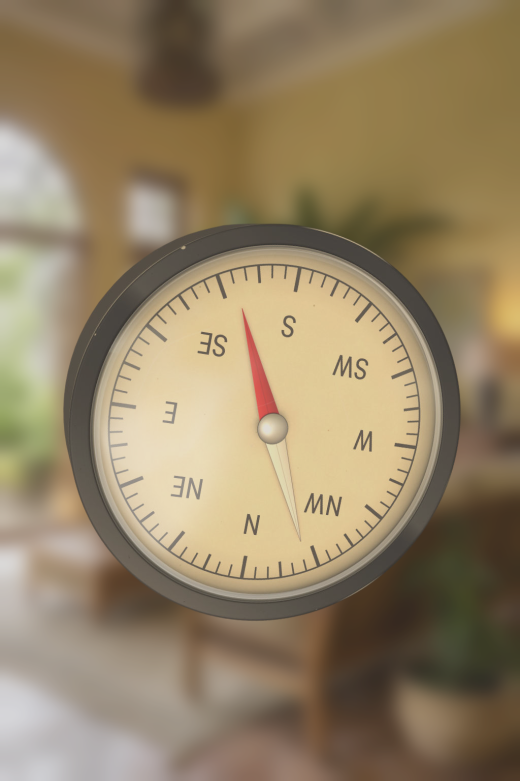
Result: 155 (°)
